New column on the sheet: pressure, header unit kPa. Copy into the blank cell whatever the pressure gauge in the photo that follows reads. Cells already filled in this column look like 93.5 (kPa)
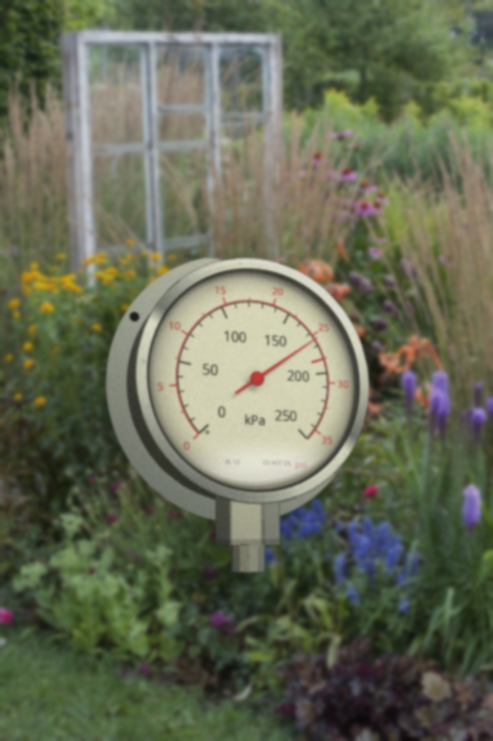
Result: 175 (kPa)
